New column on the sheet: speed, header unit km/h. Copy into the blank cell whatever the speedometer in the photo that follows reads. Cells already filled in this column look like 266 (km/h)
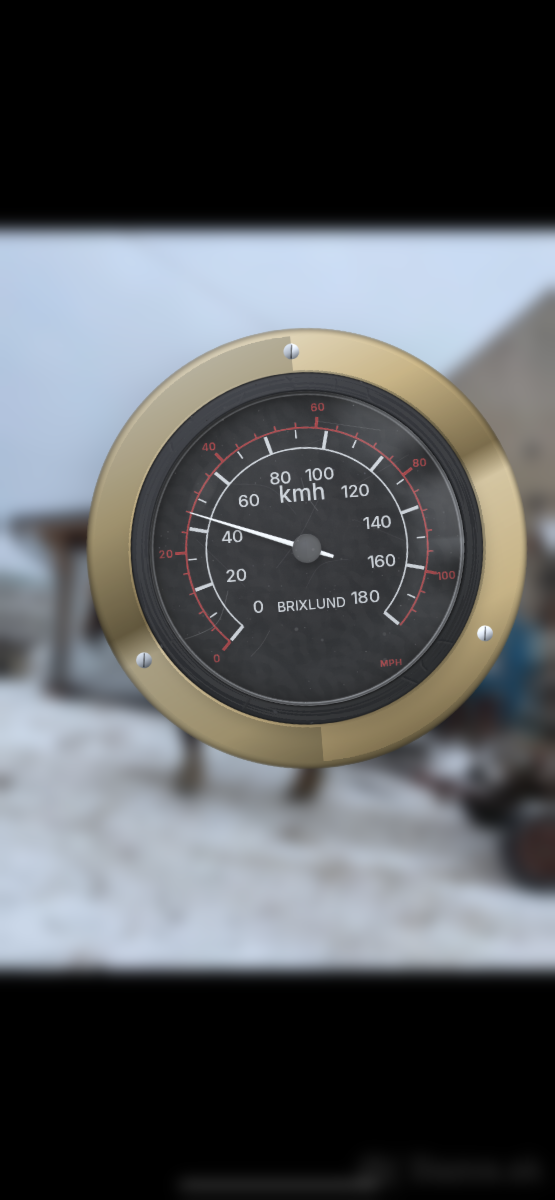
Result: 45 (km/h)
